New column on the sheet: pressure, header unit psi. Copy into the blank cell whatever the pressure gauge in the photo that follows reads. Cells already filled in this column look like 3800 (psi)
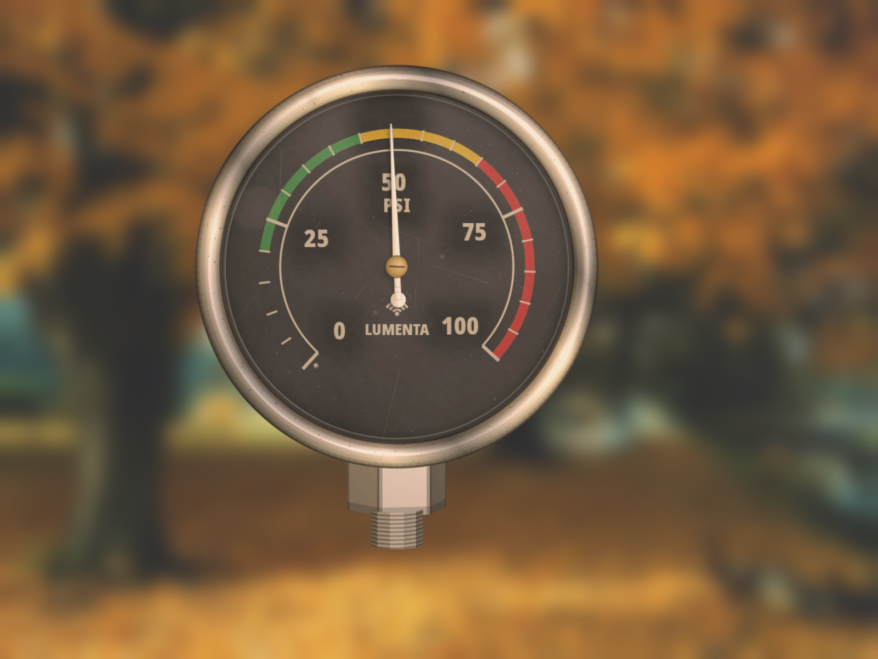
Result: 50 (psi)
